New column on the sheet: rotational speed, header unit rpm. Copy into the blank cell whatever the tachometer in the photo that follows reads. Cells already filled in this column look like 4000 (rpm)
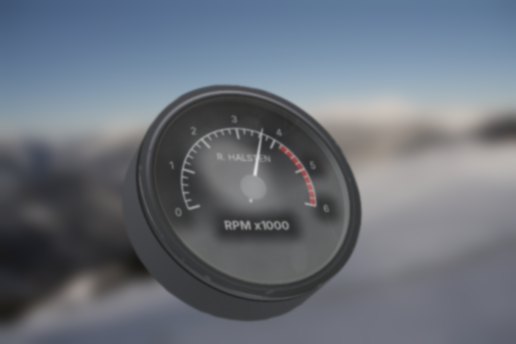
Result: 3600 (rpm)
